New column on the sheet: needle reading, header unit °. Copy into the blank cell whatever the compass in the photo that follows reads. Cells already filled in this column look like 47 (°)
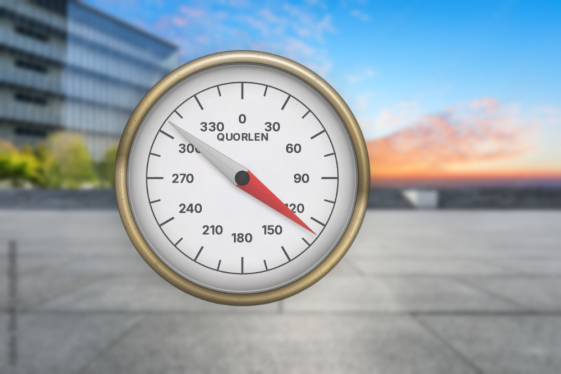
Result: 127.5 (°)
